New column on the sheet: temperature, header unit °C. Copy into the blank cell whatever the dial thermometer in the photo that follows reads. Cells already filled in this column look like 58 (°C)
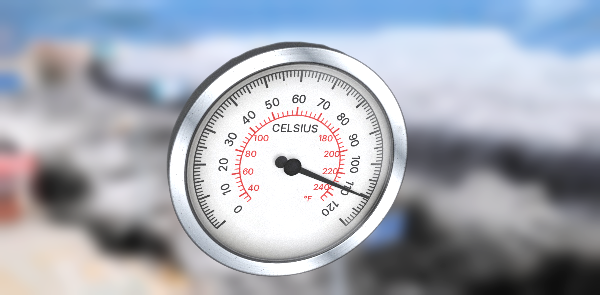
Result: 110 (°C)
